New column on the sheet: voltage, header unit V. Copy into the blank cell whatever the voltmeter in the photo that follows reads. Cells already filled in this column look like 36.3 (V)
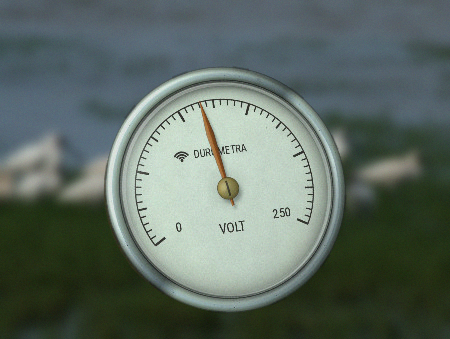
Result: 115 (V)
